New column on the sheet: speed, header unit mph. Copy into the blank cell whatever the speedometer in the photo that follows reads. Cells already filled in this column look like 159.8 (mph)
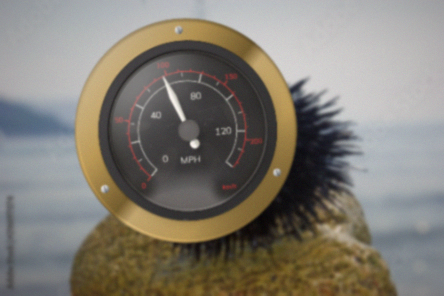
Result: 60 (mph)
